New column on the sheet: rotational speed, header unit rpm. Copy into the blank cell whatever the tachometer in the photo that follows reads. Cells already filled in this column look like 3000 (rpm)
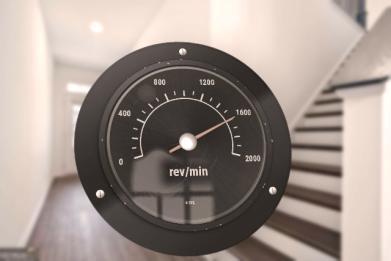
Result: 1600 (rpm)
